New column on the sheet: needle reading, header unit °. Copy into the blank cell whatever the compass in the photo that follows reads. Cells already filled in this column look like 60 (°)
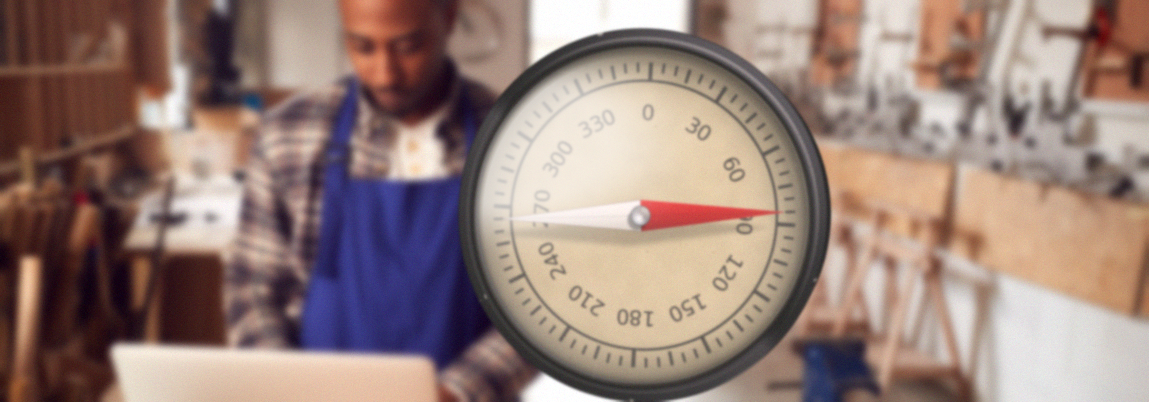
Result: 85 (°)
